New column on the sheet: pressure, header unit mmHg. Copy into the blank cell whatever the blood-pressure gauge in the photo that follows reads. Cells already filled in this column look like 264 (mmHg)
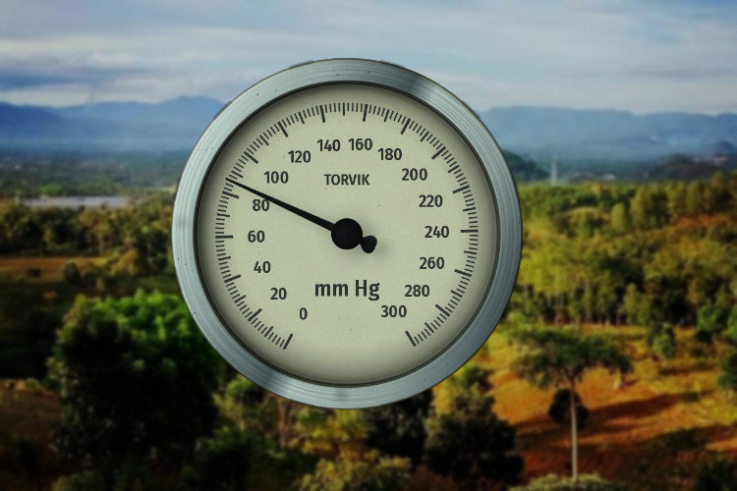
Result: 86 (mmHg)
